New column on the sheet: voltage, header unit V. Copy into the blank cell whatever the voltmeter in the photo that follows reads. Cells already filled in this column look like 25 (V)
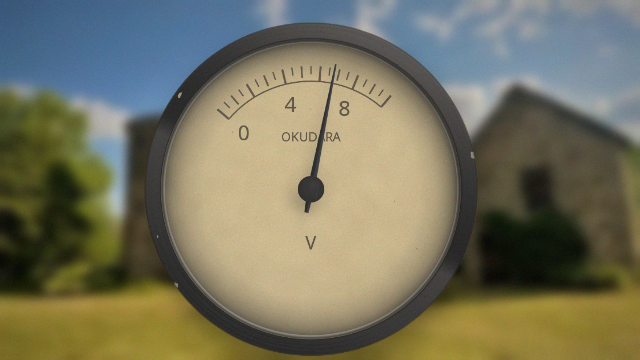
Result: 6.75 (V)
